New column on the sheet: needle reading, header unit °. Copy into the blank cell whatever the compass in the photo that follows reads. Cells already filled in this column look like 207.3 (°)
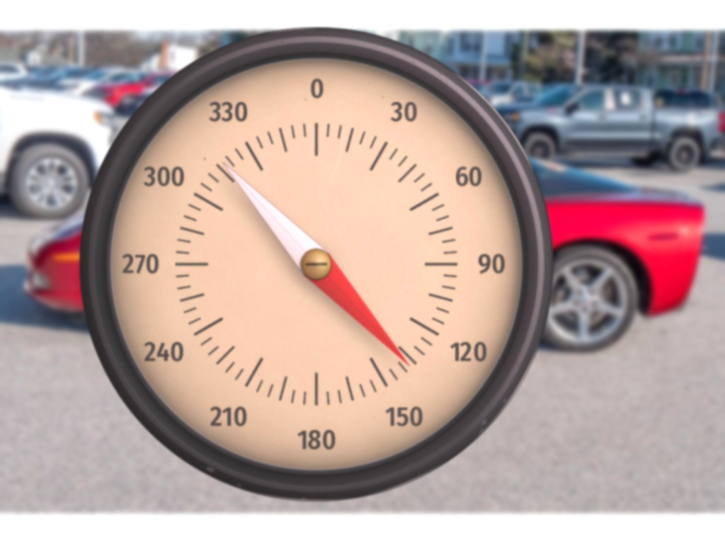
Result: 137.5 (°)
